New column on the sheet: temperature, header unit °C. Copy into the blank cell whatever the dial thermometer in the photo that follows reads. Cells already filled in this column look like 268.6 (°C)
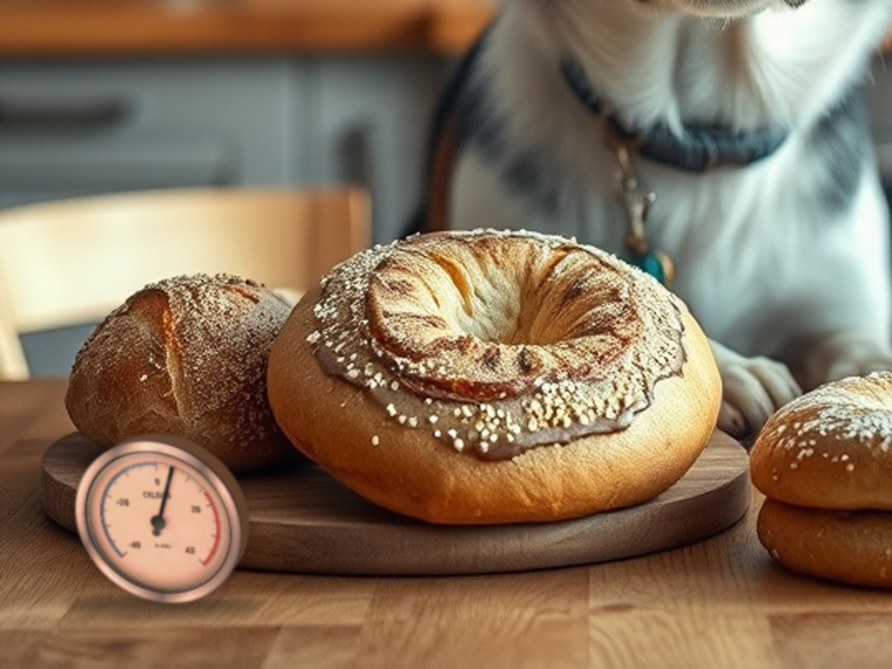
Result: 5 (°C)
